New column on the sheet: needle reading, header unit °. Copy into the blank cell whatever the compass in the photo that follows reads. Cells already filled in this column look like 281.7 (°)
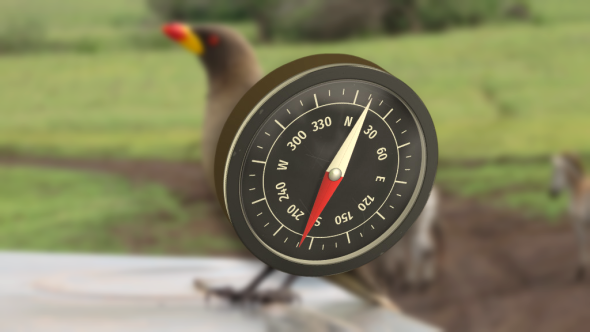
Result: 190 (°)
